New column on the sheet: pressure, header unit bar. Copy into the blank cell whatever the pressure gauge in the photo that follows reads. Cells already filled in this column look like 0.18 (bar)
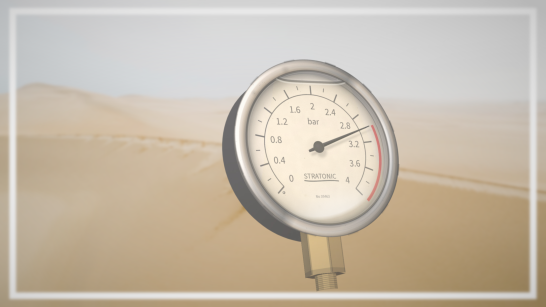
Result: 3 (bar)
